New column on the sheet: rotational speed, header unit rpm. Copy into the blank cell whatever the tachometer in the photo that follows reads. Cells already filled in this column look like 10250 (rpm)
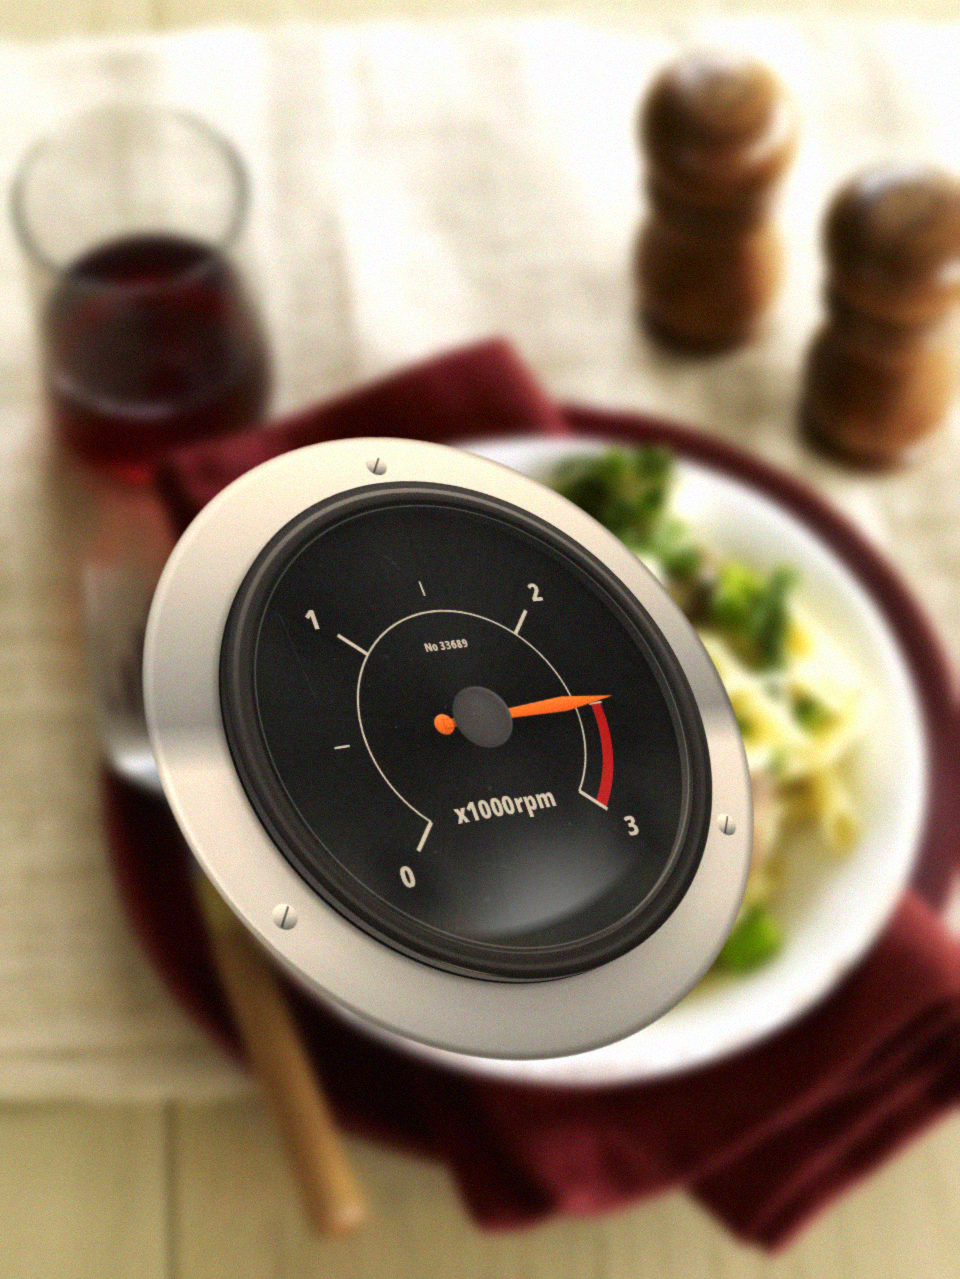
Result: 2500 (rpm)
